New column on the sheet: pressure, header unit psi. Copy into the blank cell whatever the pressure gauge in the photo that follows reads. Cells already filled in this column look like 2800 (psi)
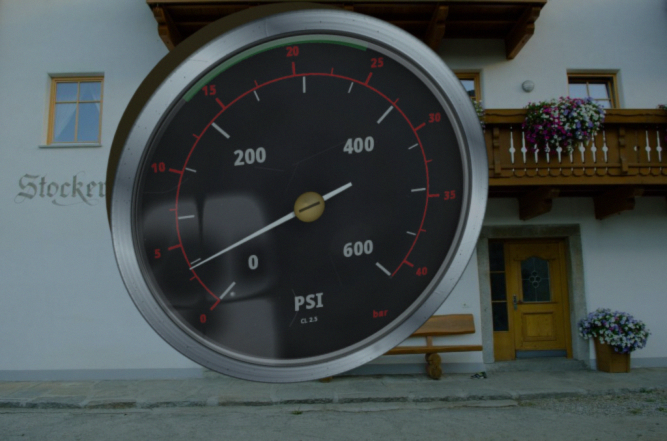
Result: 50 (psi)
